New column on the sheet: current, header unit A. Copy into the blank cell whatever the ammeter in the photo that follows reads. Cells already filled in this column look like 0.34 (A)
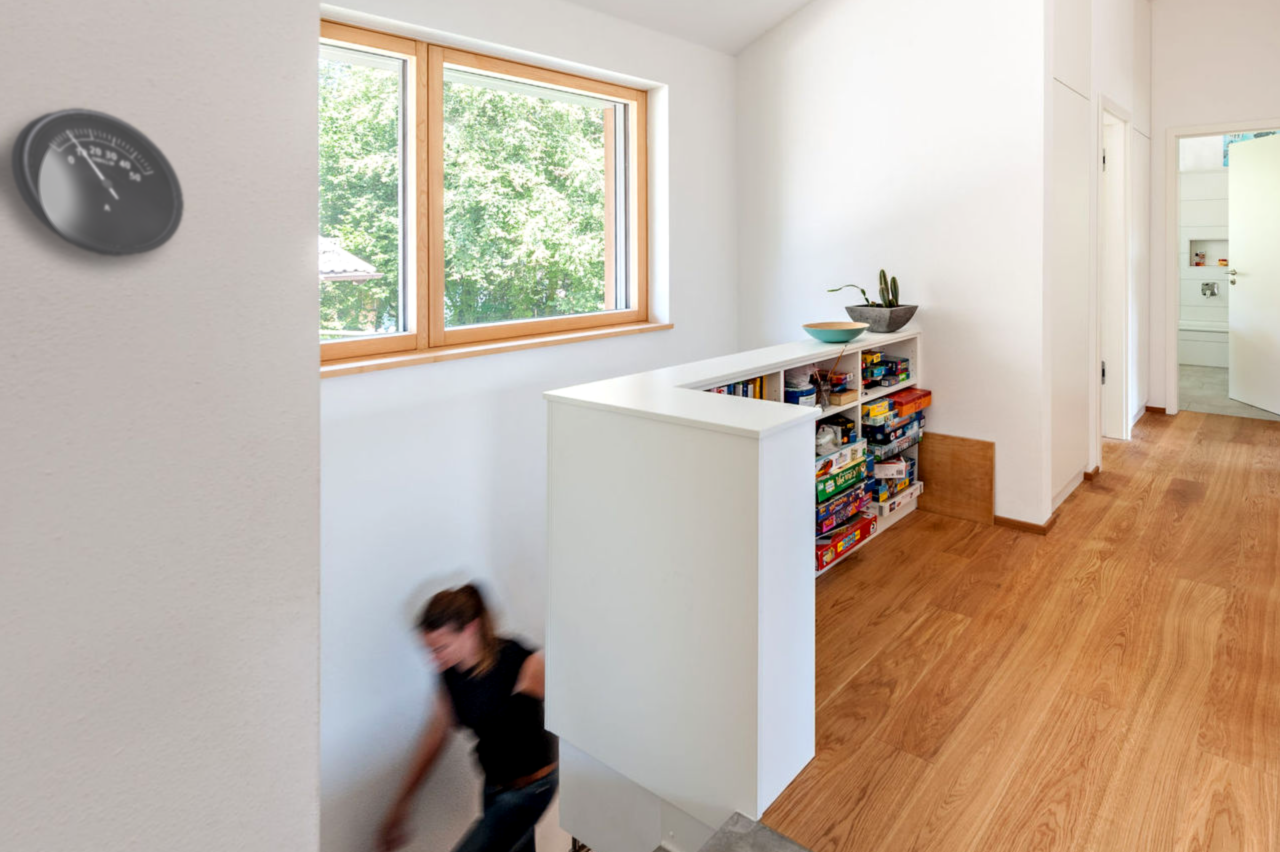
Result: 10 (A)
